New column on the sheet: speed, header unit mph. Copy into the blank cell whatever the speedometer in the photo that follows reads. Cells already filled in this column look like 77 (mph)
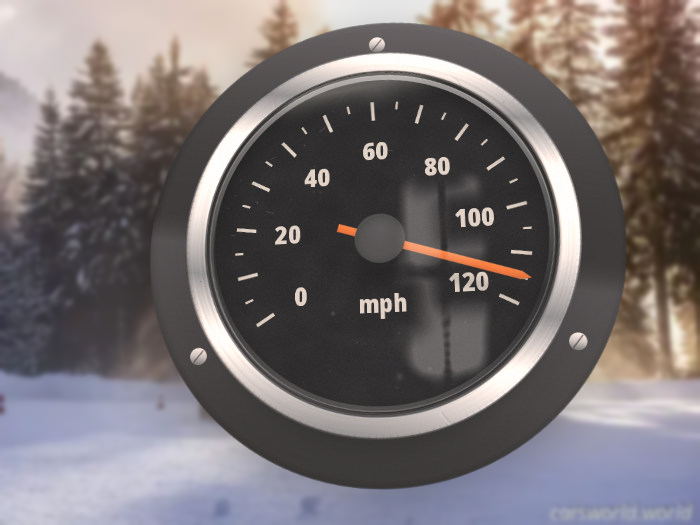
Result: 115 (mph)
